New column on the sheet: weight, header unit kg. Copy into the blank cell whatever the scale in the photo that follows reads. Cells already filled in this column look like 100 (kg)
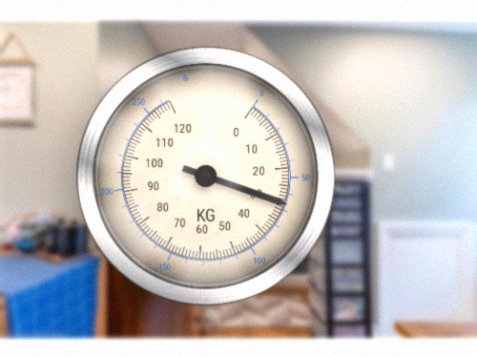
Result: 30 (kg)
